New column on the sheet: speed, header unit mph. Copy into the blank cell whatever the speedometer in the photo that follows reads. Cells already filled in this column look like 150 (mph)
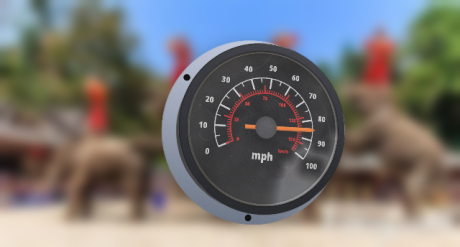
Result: 85 (mph)
